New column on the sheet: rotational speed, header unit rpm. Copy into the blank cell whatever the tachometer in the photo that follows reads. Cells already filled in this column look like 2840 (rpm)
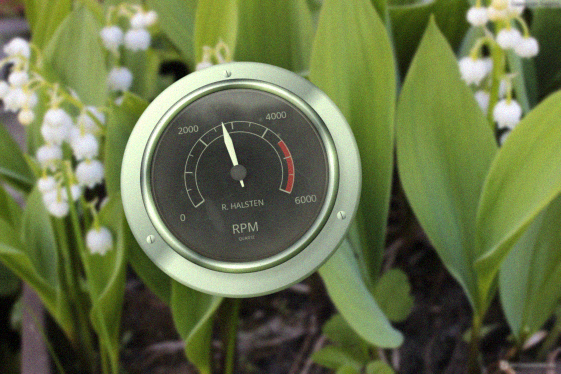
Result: 2750 (rpm)
